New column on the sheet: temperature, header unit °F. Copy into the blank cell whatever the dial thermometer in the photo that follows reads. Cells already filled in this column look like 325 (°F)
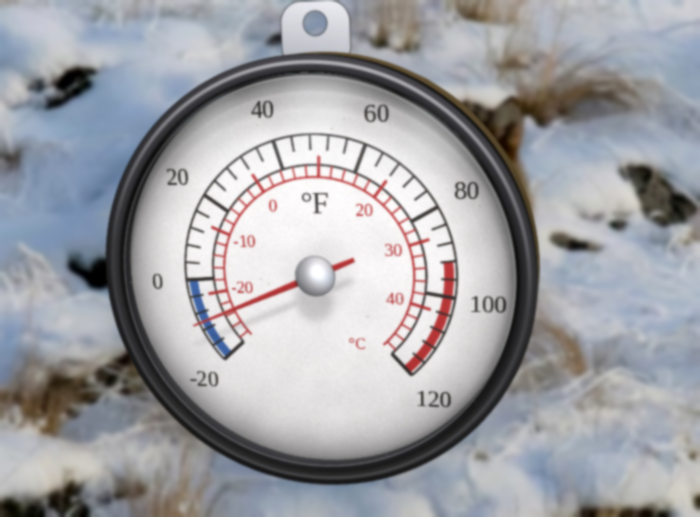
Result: -10 (°F)
